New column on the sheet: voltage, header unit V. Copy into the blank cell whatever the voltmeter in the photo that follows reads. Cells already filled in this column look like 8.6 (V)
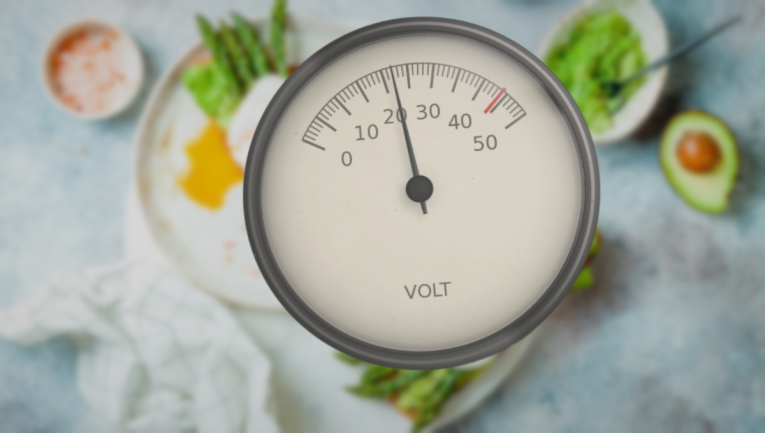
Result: 22 (V)
